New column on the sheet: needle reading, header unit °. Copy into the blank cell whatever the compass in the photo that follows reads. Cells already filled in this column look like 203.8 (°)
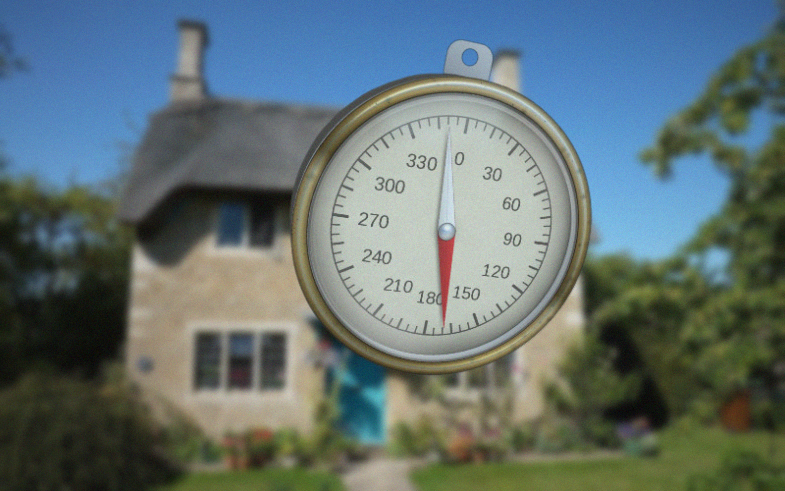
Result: 170 (°)
